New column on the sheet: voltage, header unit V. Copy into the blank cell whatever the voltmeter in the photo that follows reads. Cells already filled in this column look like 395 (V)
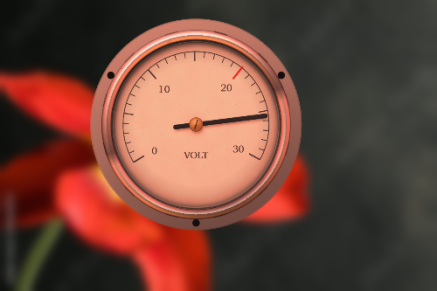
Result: 25.5 (V)
